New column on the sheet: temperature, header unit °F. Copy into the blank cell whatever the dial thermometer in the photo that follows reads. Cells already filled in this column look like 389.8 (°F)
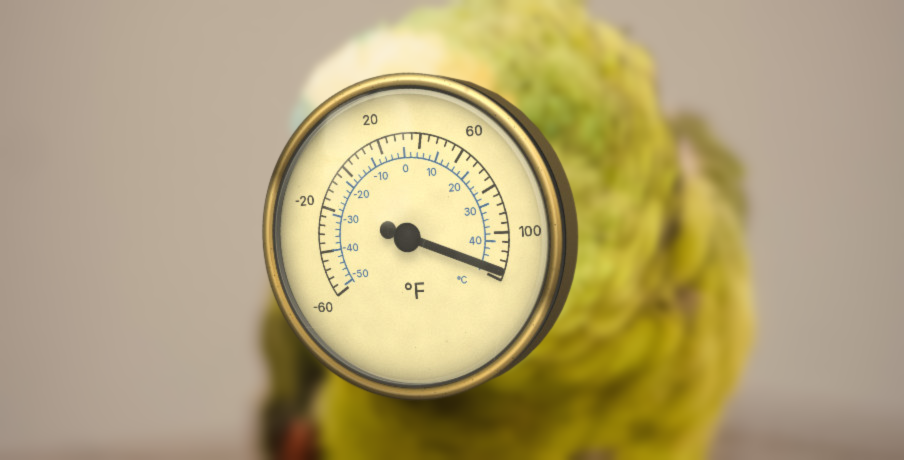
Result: 116 (°F)
